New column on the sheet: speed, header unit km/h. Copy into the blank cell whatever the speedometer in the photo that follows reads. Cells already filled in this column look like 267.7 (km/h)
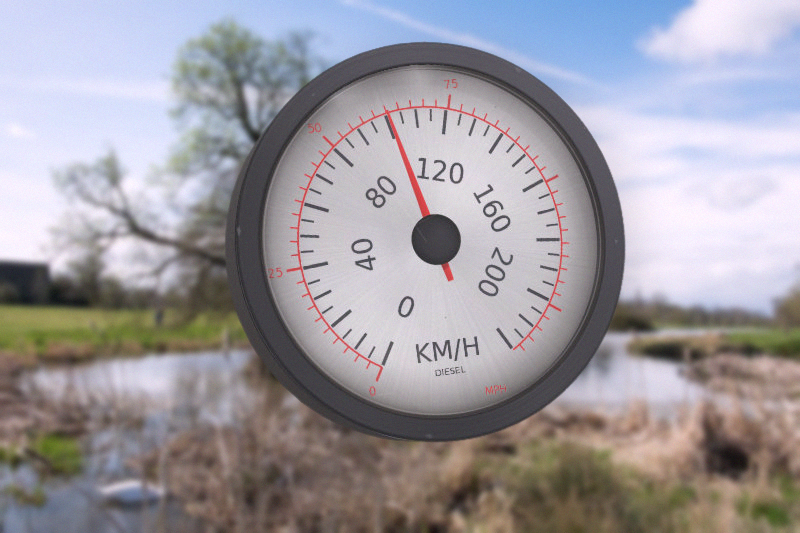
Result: 100 (km/h)
